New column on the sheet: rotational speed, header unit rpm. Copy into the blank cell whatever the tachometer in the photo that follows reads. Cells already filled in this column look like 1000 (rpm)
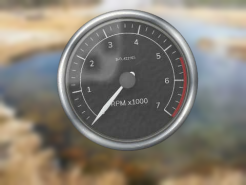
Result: 0 (rpm)
